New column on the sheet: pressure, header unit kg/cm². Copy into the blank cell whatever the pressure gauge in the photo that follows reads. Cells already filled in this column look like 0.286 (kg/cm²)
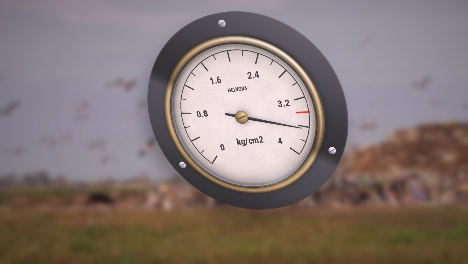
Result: 3.6 (kg/cm²)
